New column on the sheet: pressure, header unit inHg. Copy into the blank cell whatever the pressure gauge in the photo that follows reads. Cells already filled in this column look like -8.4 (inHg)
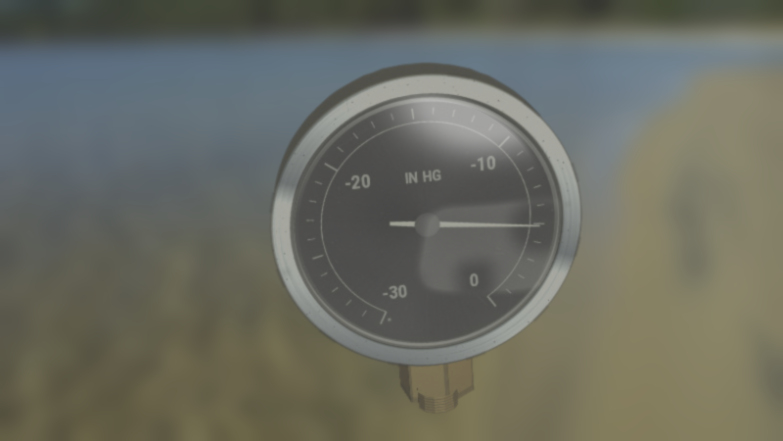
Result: -5 (inHg)
